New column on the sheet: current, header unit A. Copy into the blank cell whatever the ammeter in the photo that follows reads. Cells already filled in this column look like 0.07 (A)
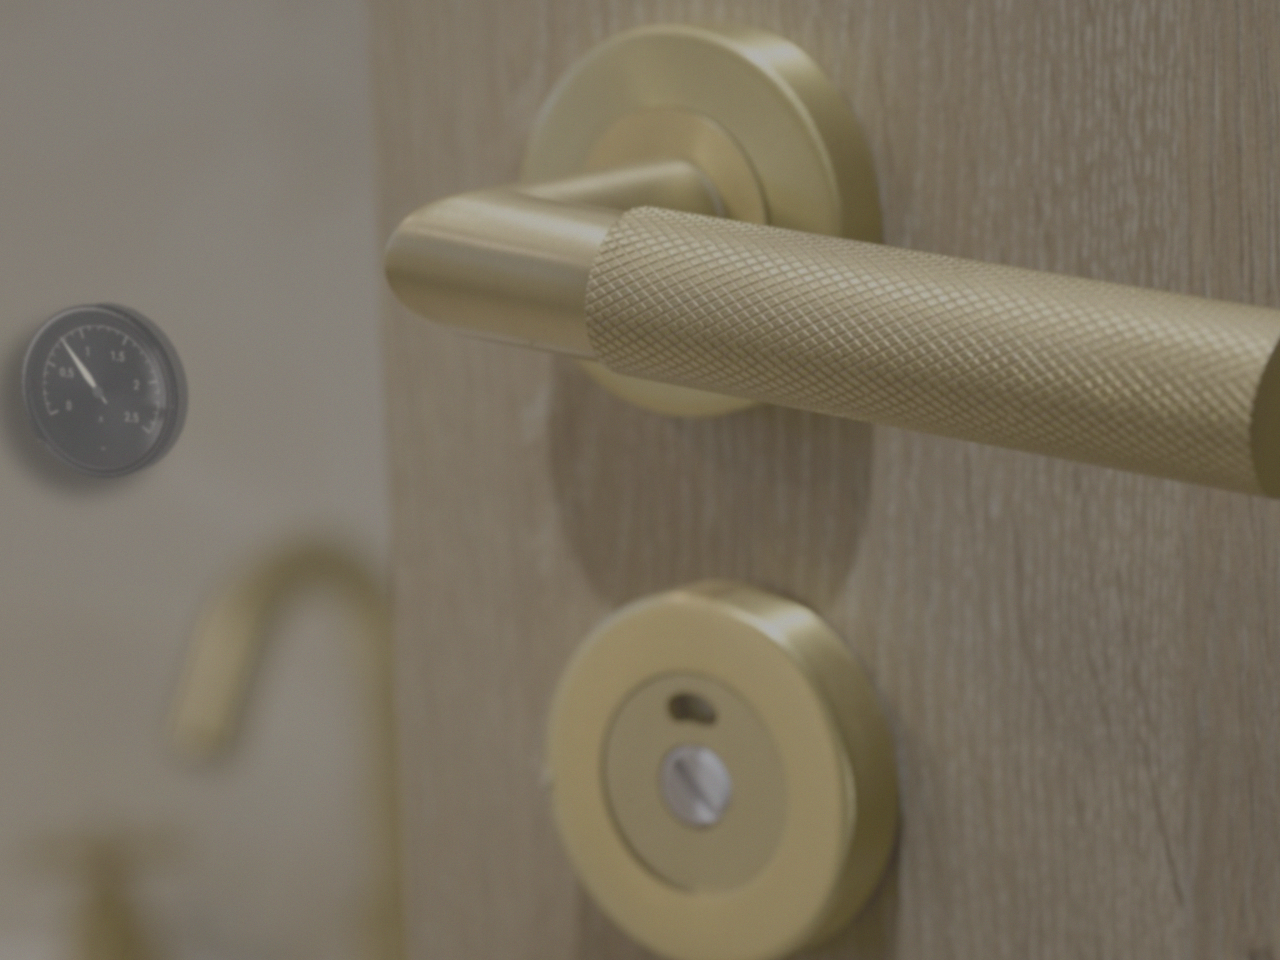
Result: 0.8 (A)
